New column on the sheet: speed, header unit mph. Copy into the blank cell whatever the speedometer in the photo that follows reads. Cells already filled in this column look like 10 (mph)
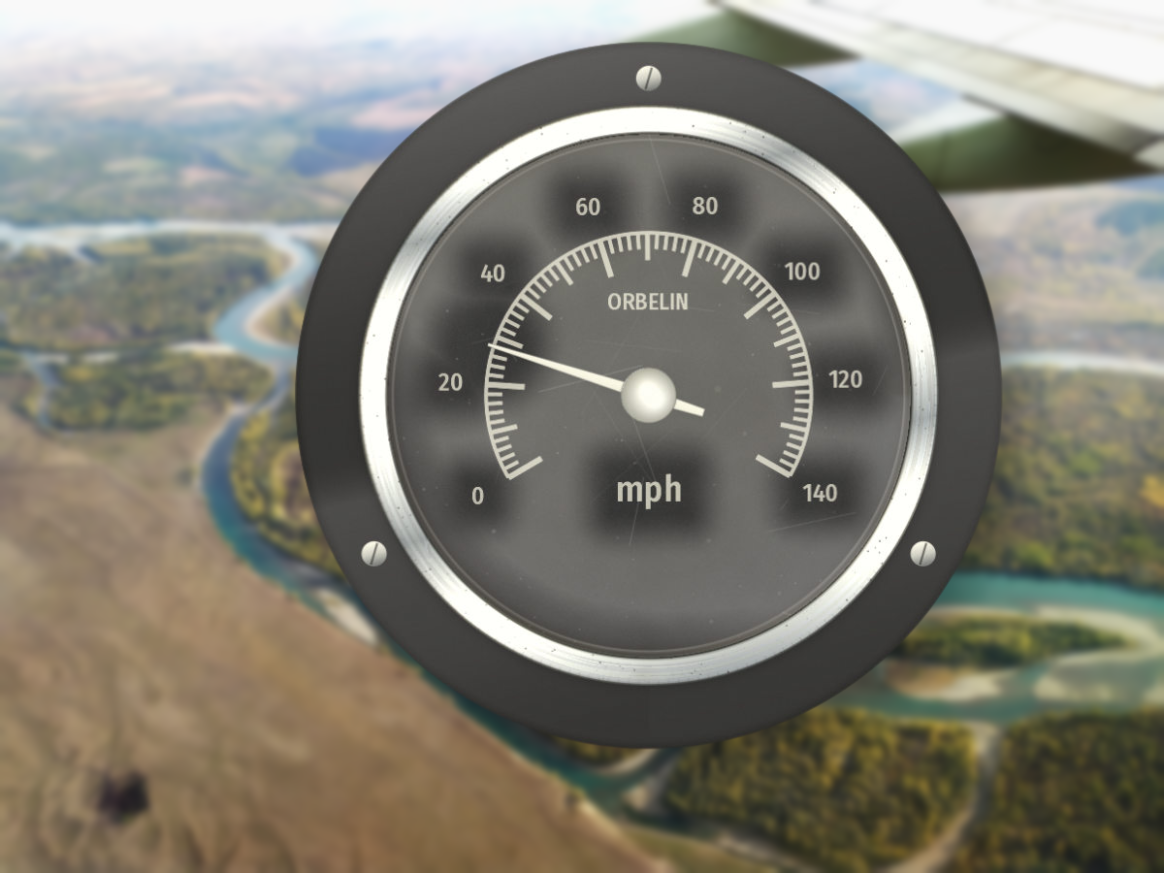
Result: 28 (mph)
